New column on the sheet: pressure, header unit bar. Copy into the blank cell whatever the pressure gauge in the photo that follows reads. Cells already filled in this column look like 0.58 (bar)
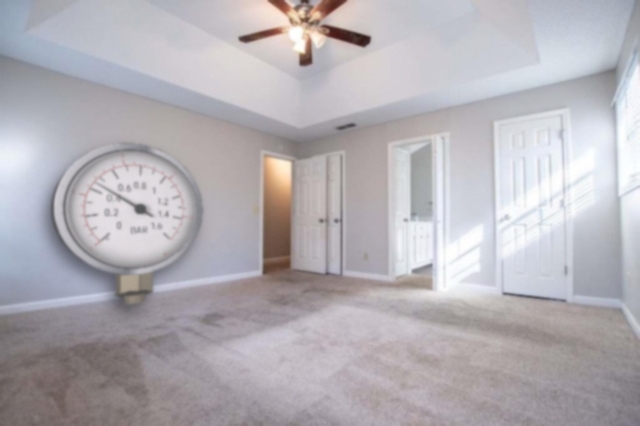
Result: 0.45 (bar)
